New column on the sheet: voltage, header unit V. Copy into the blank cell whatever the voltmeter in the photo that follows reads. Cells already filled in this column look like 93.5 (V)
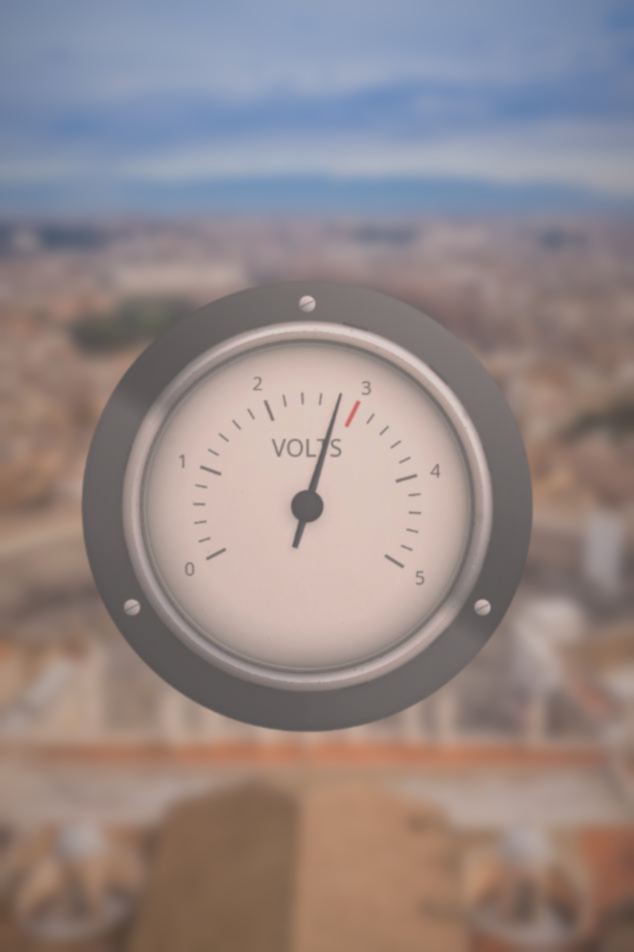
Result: 2.8 (V)
